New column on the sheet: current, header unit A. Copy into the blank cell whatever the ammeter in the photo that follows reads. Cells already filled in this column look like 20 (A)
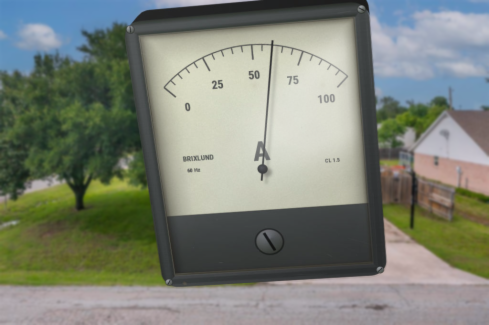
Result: 60 (A)
